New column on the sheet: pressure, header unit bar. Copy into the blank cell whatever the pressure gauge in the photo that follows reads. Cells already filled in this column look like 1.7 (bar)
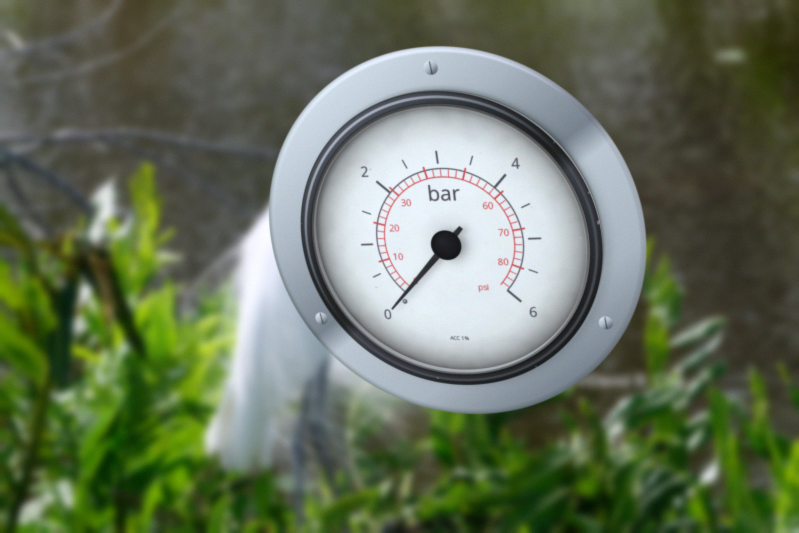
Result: 0 (bar)
